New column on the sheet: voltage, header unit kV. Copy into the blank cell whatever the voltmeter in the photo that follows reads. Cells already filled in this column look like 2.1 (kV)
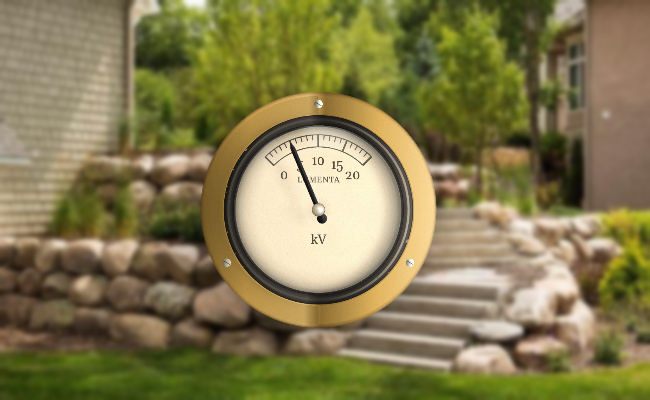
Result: 5 (kV)
